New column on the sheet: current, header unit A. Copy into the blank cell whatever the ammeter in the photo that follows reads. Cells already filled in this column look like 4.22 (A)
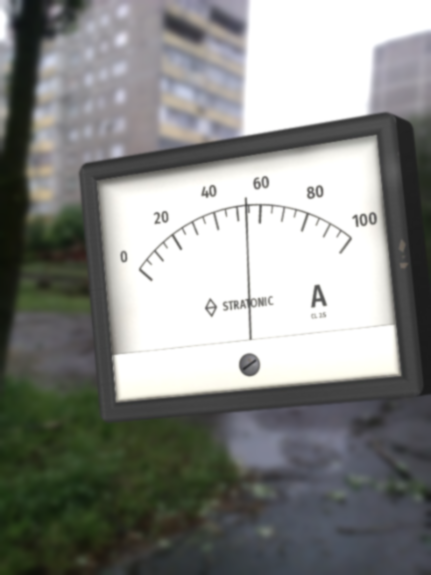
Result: 55 (A)
